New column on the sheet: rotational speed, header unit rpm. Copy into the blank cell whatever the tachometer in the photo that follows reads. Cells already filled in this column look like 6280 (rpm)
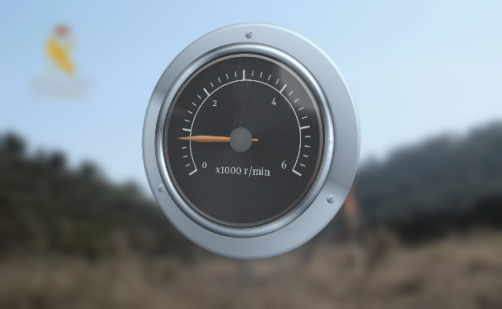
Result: 800 (rpm)
